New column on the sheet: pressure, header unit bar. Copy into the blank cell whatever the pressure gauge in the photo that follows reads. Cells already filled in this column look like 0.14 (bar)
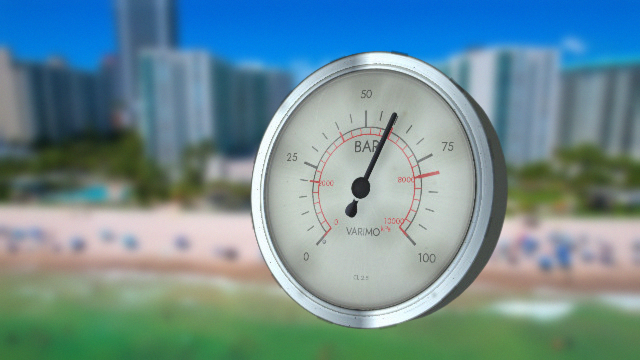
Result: 60 (bar)
